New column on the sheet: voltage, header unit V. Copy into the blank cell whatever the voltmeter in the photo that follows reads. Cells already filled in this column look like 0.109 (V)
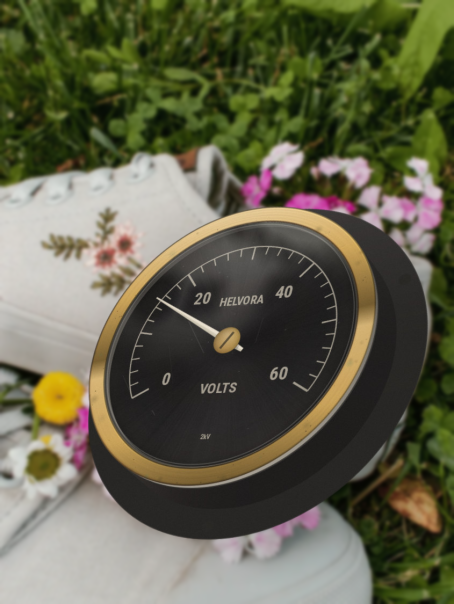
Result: 15 (V)
